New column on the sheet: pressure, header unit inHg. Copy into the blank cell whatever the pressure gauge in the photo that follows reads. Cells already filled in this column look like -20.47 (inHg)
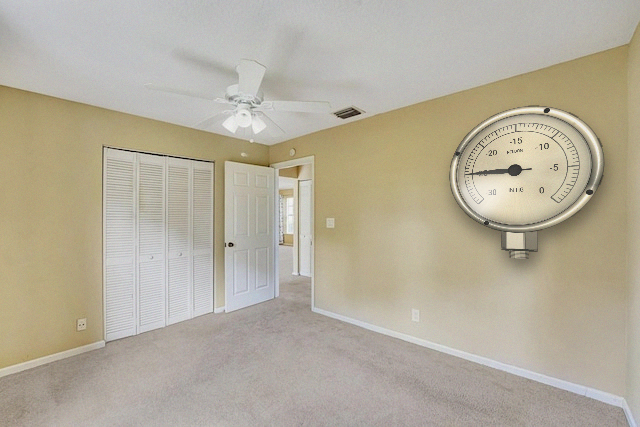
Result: -25 (inHg)
